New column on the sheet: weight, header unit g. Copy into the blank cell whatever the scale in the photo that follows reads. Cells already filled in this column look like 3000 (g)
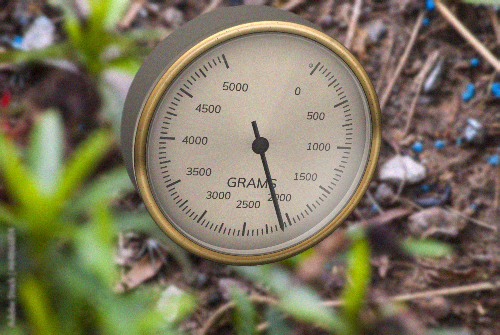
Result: 2100 (g)
